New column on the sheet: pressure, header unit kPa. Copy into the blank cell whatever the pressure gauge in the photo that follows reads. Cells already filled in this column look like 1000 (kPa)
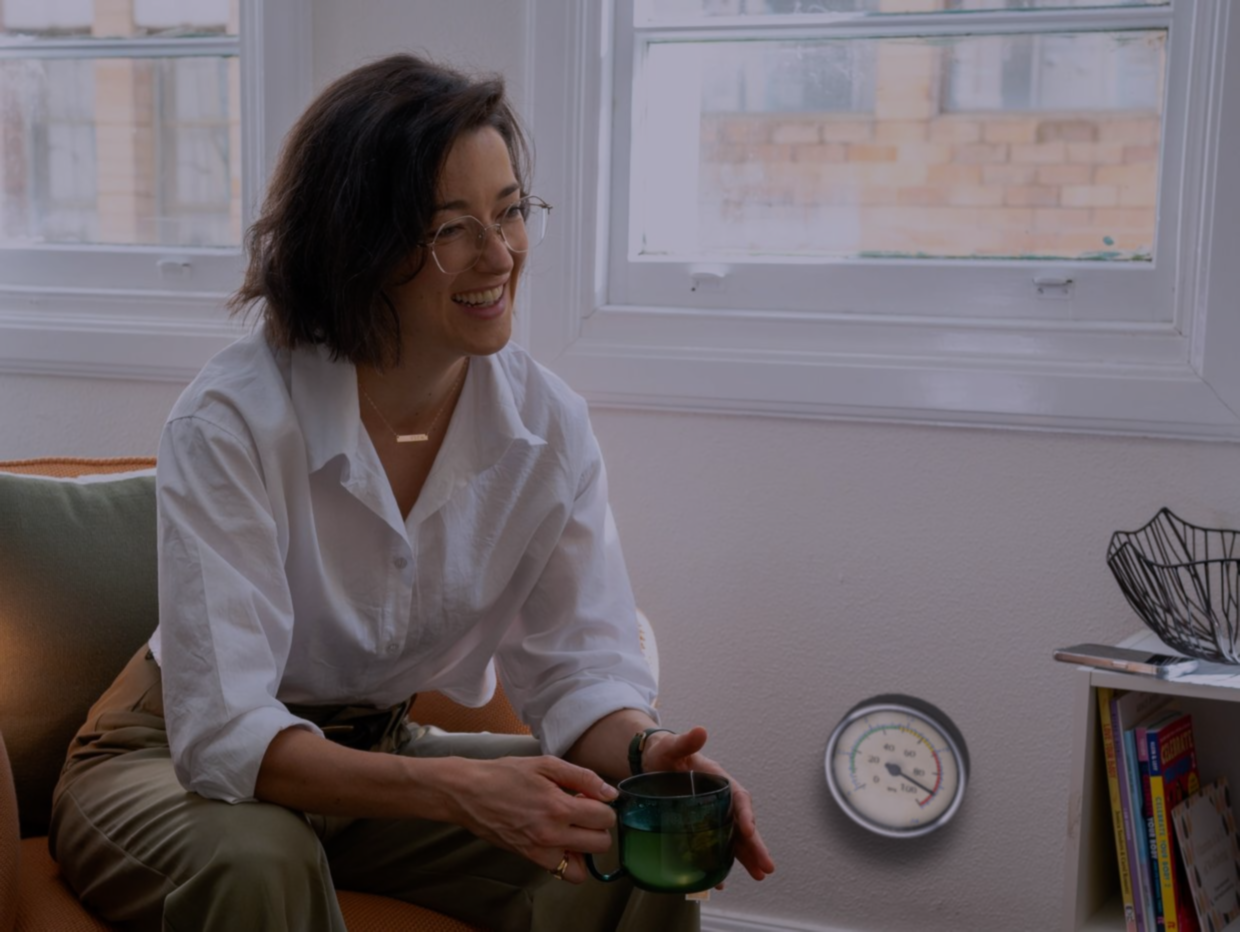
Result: 90 (kPa)
